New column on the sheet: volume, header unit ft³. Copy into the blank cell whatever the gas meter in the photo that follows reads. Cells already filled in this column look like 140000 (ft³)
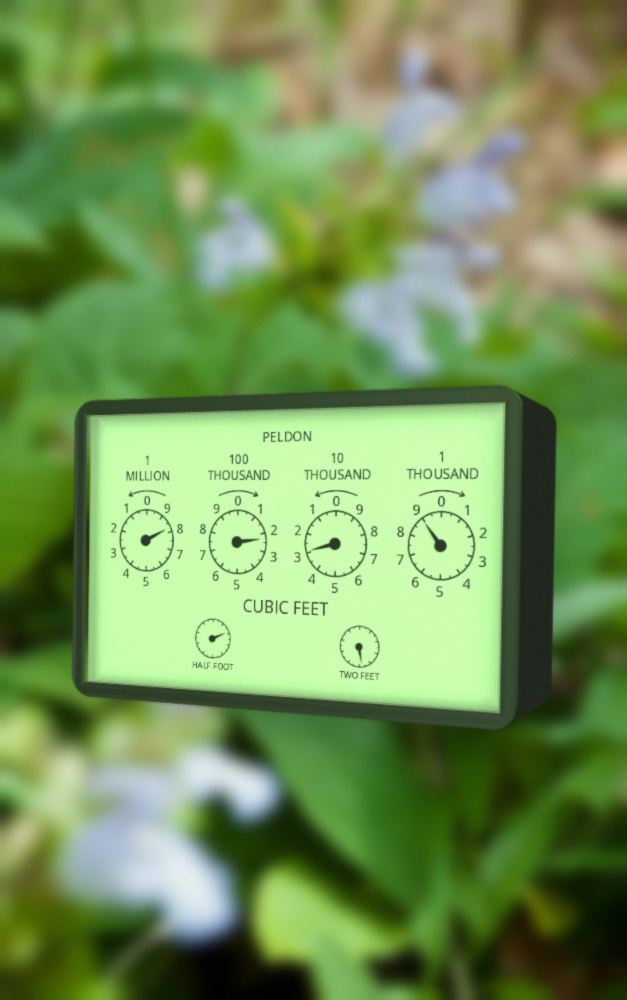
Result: 822900 (ft³)
